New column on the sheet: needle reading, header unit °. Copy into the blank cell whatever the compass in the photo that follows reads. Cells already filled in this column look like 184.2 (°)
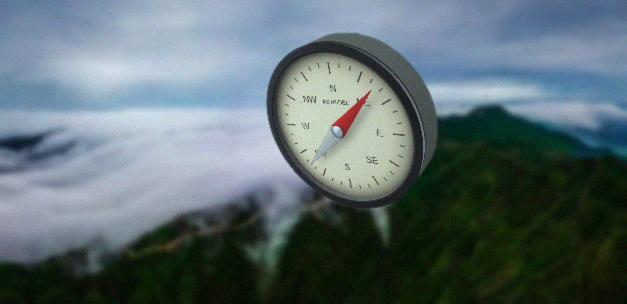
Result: 45 (°)
